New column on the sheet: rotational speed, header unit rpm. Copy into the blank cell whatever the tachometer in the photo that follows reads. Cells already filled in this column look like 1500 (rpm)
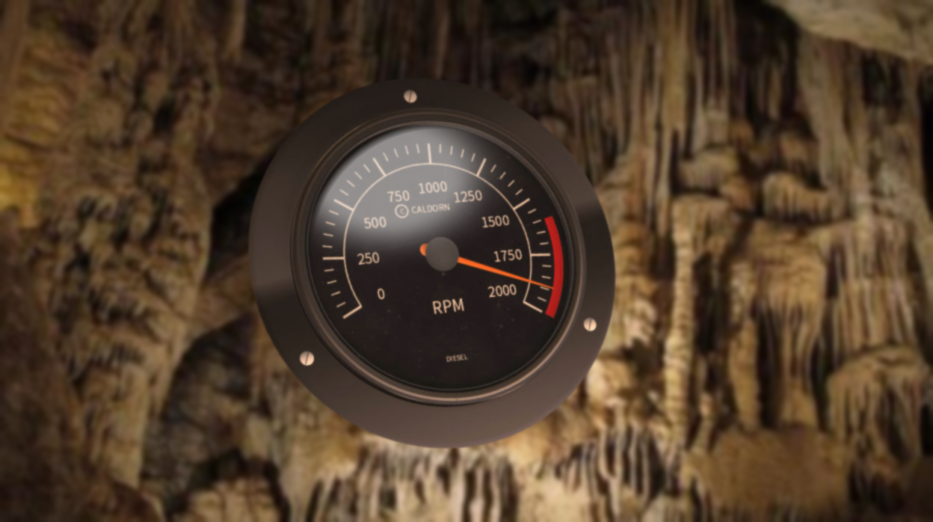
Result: 1900 (rpm)
